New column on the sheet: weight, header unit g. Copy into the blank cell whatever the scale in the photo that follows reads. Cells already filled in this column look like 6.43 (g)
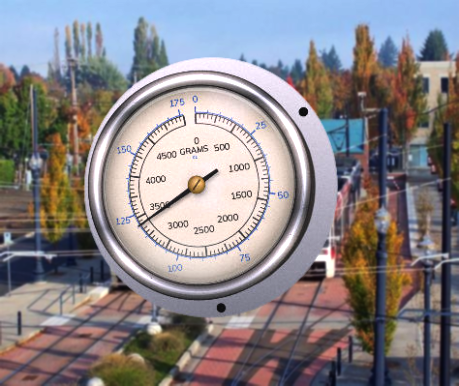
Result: 3400 (g)
